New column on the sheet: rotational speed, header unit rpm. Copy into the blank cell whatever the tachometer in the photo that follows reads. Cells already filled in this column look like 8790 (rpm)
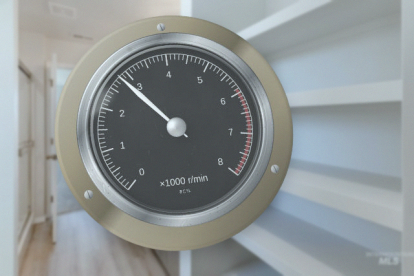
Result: 2800 (rpm)
